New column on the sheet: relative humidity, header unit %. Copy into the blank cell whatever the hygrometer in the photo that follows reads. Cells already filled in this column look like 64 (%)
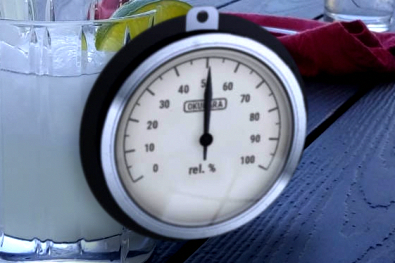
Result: 50 (%)
